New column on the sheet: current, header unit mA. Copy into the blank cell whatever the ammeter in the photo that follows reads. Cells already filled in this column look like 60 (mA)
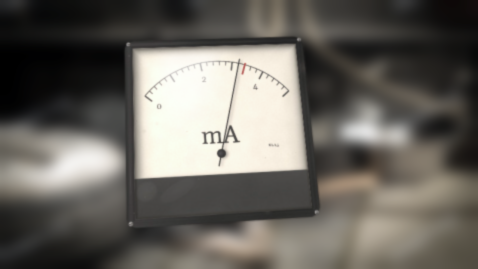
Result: 3.2 (mA)
